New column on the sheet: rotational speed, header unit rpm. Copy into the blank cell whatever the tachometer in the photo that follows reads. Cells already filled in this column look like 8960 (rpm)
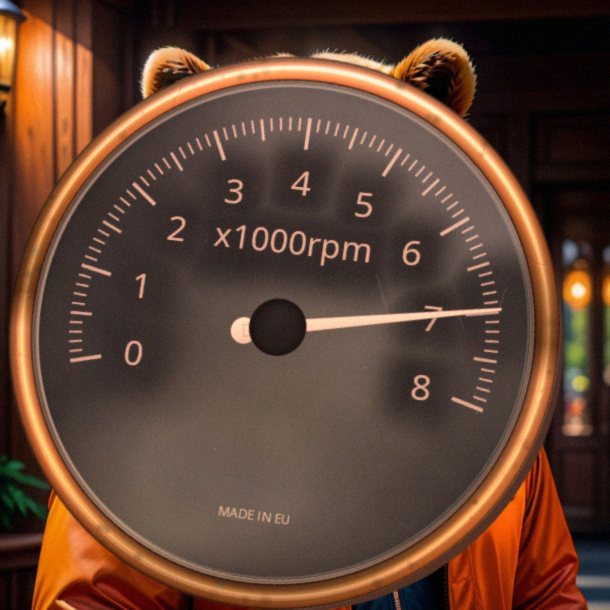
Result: 7000 (rpm)
